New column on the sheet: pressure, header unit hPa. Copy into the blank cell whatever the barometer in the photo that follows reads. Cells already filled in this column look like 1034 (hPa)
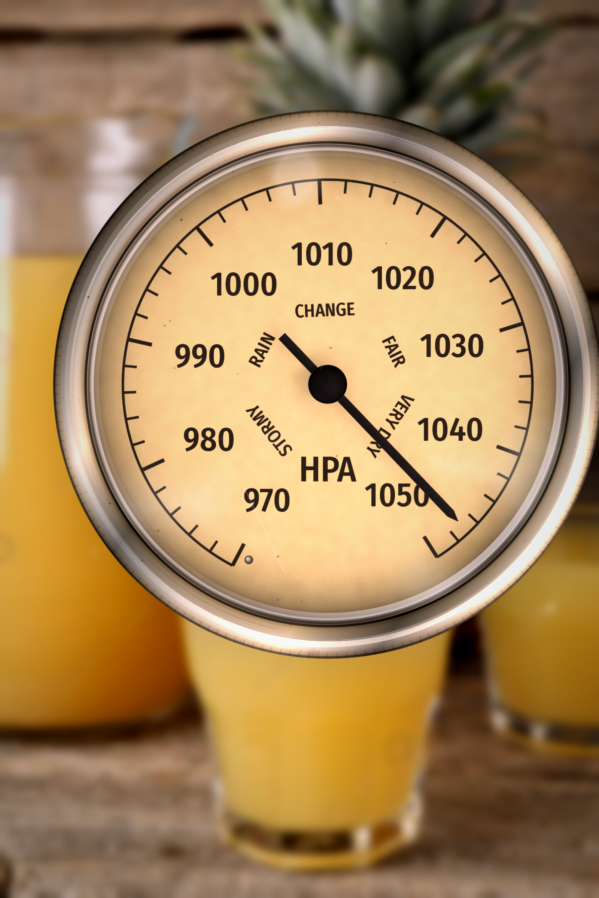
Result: 1047 (hPa)
